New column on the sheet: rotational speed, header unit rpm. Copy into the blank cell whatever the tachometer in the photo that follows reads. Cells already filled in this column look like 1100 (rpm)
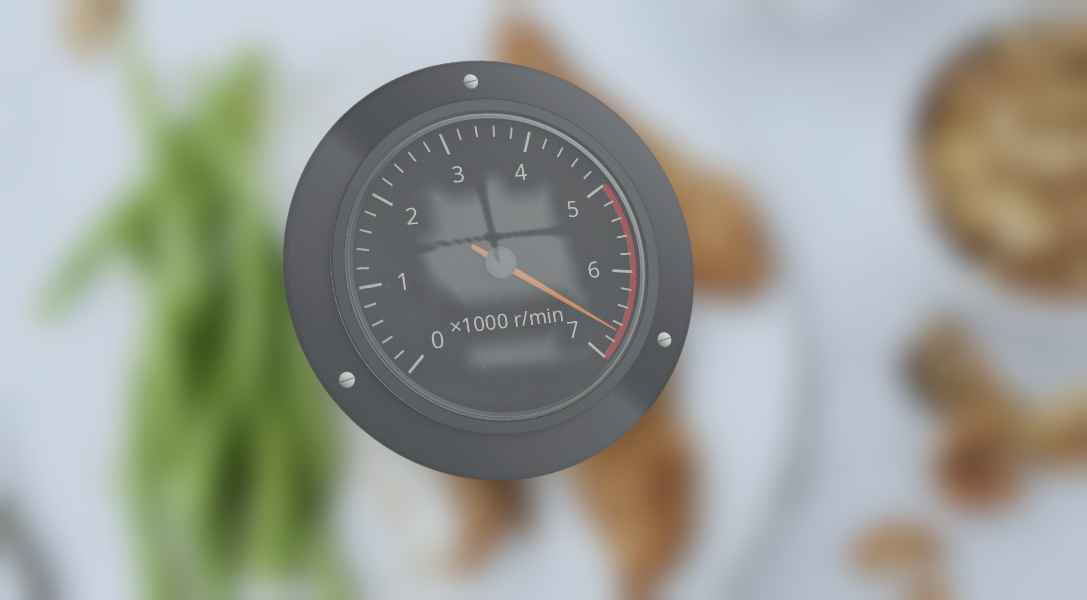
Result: 6700 (rpm)
